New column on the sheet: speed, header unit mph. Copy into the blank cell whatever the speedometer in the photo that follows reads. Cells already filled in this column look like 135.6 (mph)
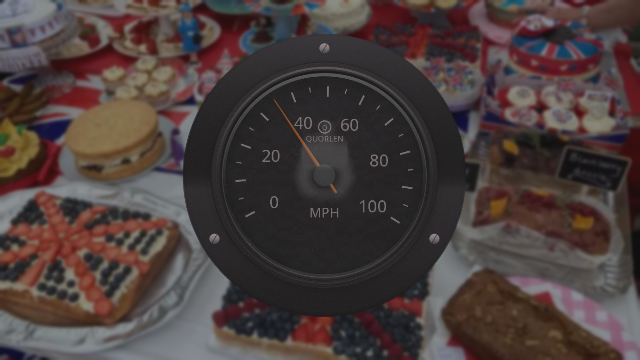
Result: 35 (mph)
